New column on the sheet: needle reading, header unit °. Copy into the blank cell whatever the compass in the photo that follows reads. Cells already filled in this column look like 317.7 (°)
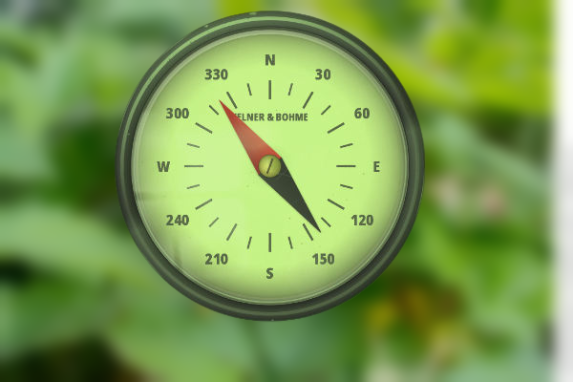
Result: 322.5 (°)
